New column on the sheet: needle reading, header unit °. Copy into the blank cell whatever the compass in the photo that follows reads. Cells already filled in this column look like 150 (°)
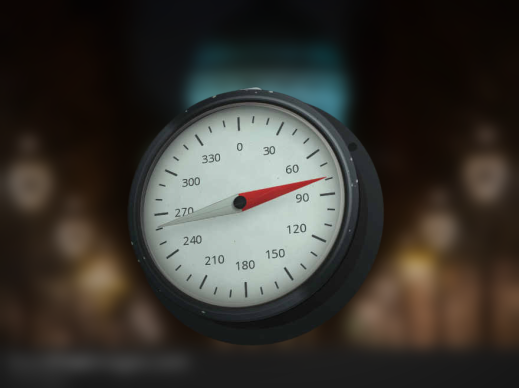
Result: 80 (°)
